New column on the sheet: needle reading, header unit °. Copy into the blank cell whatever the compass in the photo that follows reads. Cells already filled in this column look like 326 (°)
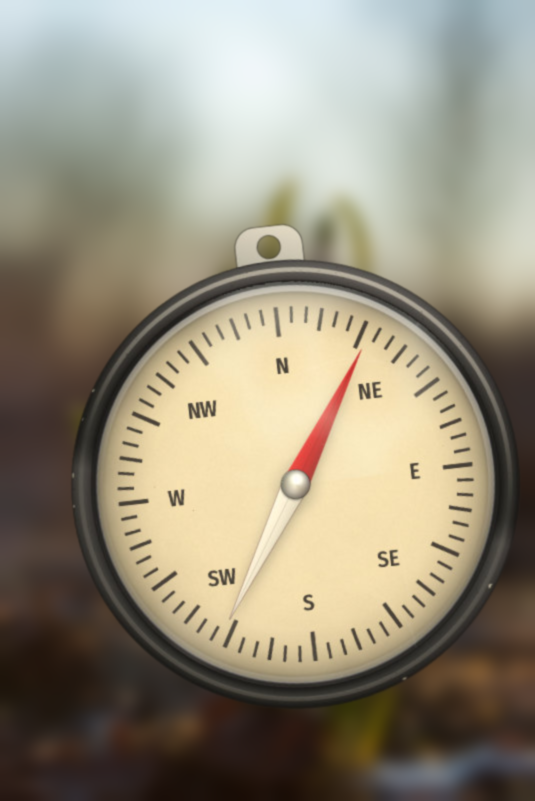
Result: 32.5 (°)
